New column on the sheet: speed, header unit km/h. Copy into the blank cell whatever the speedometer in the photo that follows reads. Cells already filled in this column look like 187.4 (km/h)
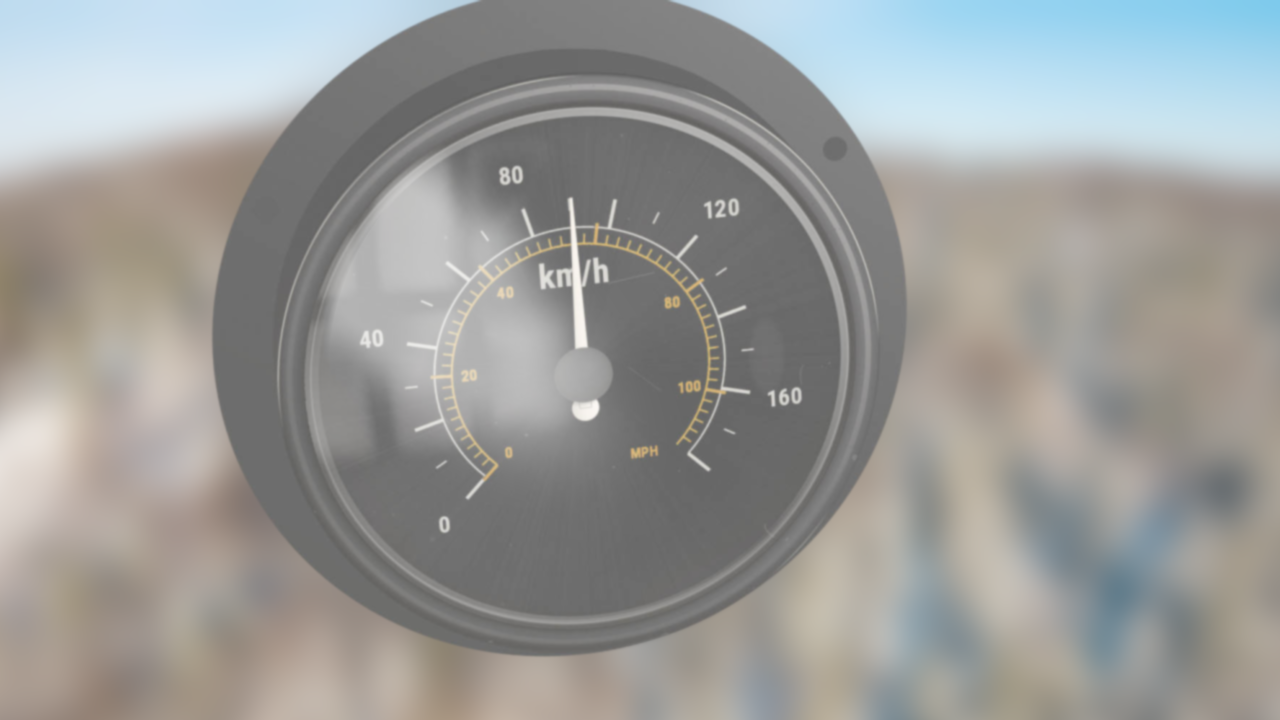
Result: 90 (km/h)
